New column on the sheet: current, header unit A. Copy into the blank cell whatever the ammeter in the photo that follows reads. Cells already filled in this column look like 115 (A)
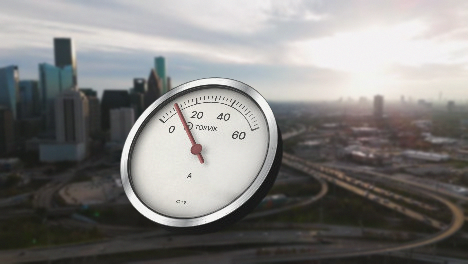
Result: 10 (A)
